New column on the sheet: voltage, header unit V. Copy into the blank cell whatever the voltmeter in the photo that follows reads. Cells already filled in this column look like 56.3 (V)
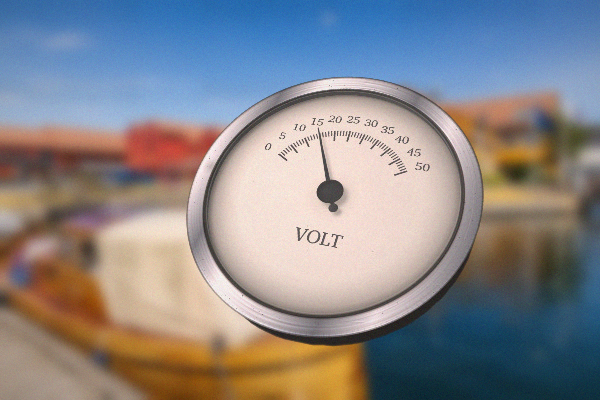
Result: 15 (V)
